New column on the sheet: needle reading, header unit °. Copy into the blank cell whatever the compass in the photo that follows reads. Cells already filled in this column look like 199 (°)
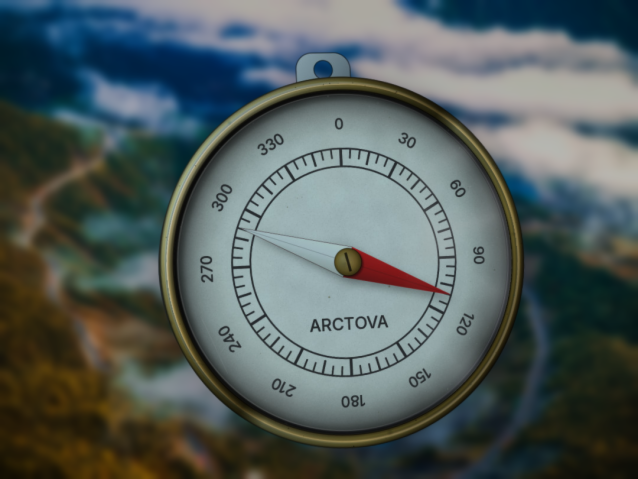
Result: 110 (°)
